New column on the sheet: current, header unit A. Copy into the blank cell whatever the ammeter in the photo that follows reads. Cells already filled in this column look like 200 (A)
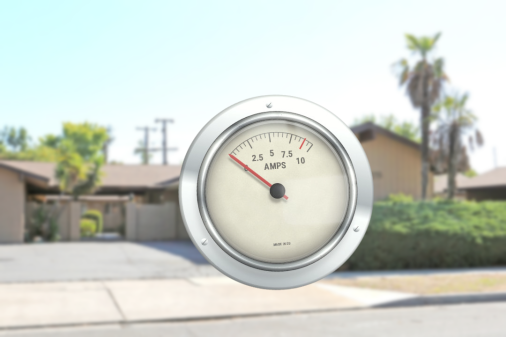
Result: 0 (A)
